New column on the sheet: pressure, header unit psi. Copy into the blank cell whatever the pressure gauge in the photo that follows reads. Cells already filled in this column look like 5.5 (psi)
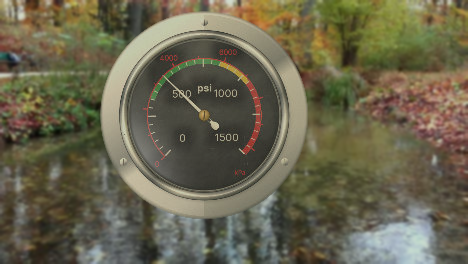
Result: 500 (psi)
